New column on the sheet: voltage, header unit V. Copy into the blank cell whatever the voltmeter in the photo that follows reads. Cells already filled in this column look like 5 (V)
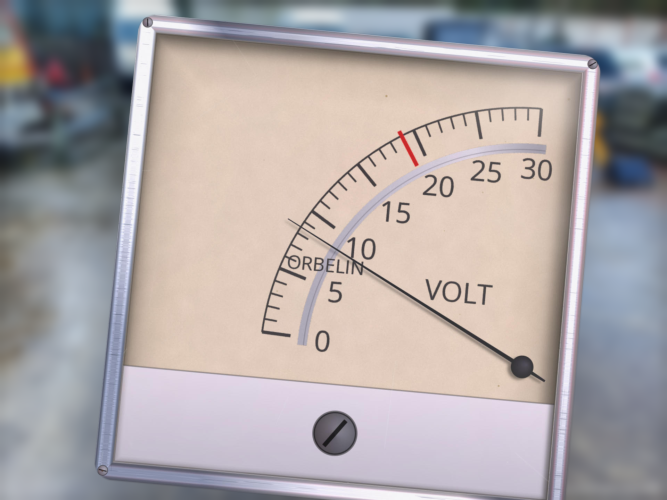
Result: 8.5 (V)
